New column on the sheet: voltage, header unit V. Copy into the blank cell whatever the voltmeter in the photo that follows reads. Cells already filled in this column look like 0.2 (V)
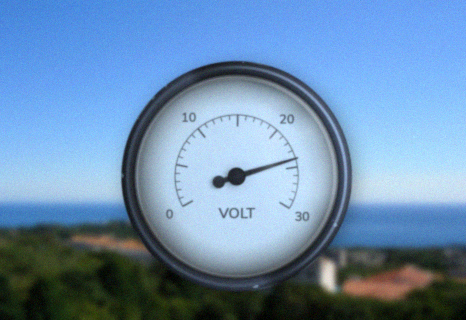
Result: 24 (V)
